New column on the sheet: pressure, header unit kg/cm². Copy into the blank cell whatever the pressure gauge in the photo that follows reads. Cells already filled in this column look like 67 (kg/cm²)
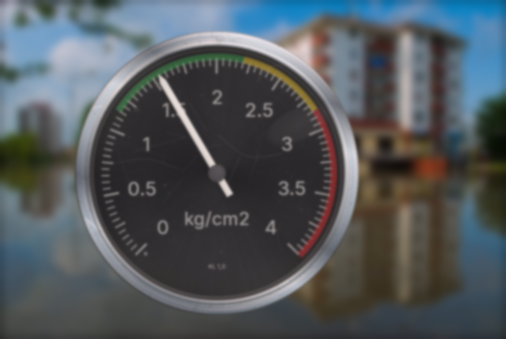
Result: 1.55 (kg/cm²)
